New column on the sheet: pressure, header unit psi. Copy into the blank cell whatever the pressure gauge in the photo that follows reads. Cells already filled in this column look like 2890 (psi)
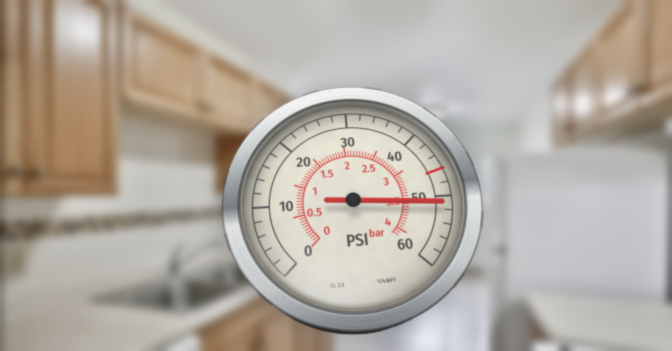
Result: 51 (psi)
